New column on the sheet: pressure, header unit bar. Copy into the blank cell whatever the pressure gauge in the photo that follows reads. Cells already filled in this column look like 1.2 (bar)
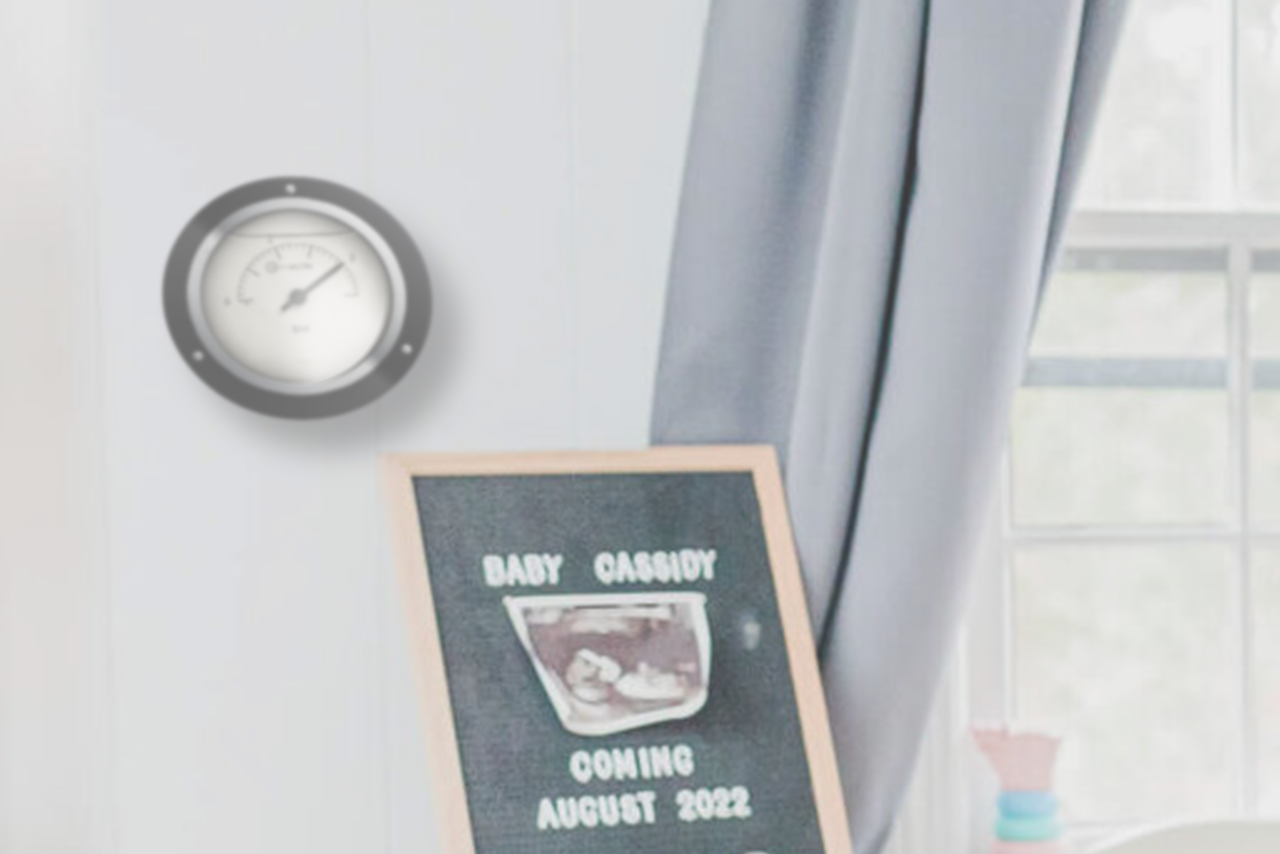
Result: 2 (bar)
